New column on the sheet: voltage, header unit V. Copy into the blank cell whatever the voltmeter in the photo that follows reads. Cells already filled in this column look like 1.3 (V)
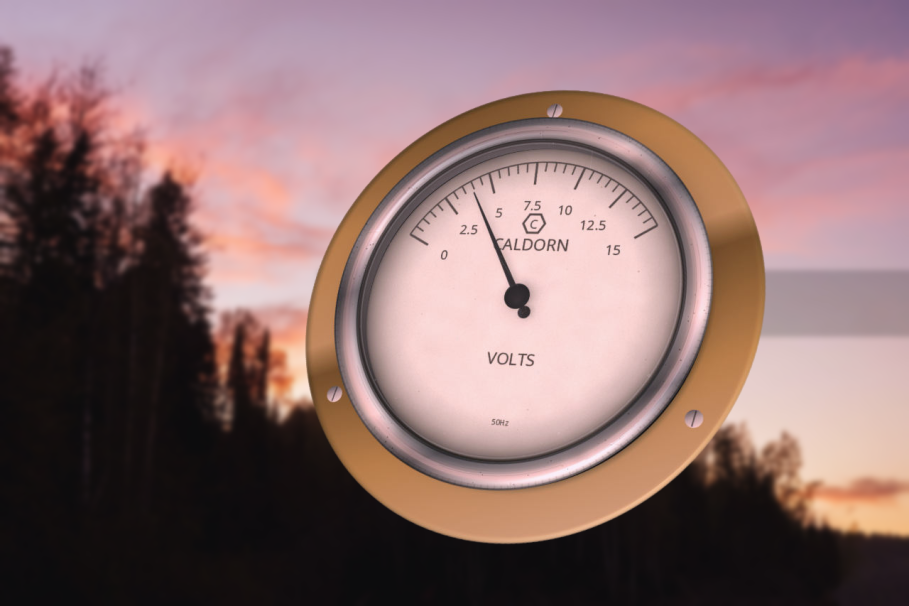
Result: 4 (V)
